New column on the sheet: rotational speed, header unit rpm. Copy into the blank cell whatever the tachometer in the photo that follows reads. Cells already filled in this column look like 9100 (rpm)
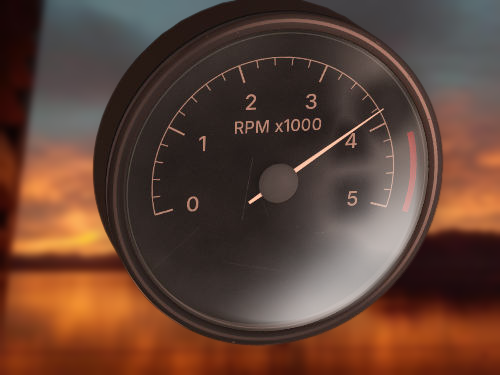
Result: 3800 (rpm)
